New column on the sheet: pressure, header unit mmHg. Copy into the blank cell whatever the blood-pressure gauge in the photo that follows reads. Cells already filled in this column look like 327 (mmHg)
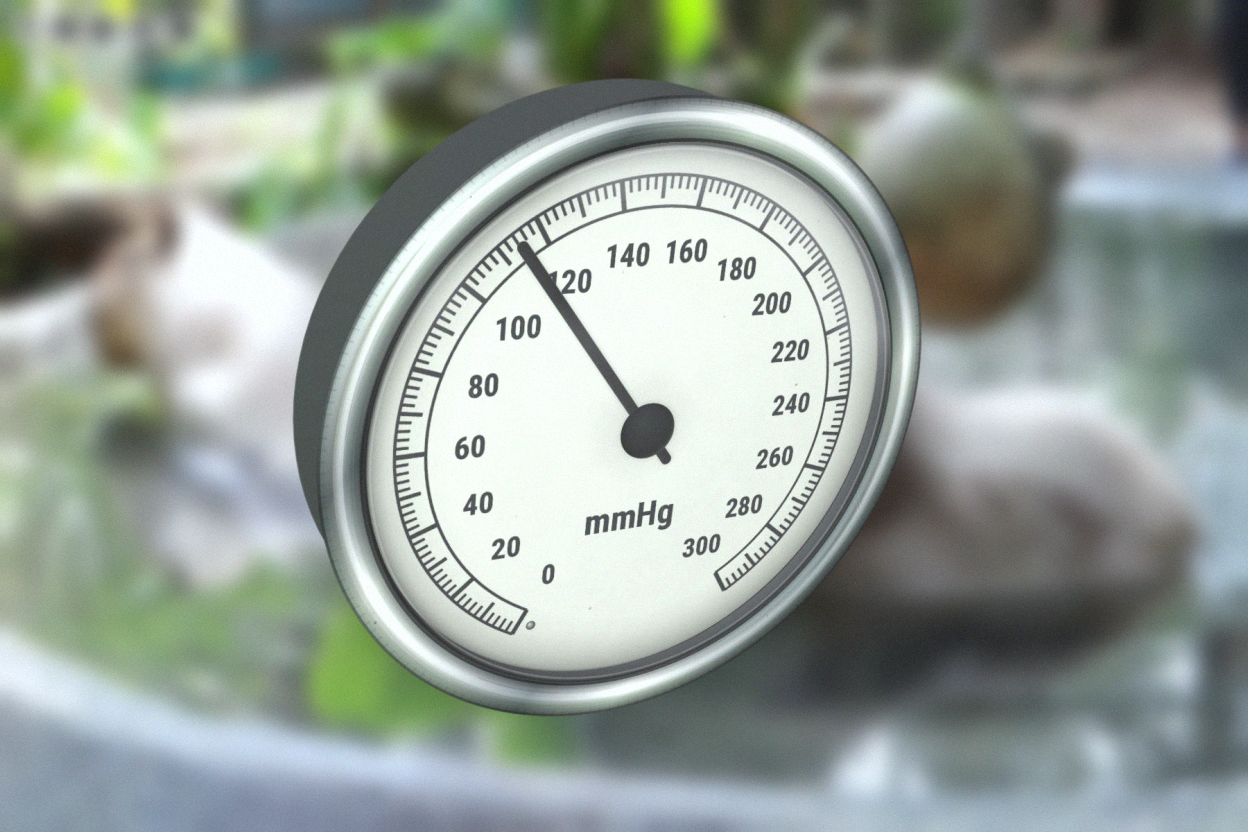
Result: 114 (mmHg)
